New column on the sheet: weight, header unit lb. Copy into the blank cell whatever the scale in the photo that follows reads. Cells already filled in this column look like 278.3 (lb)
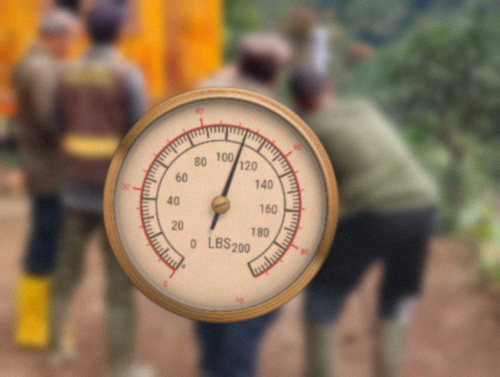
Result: 110 (lb)
